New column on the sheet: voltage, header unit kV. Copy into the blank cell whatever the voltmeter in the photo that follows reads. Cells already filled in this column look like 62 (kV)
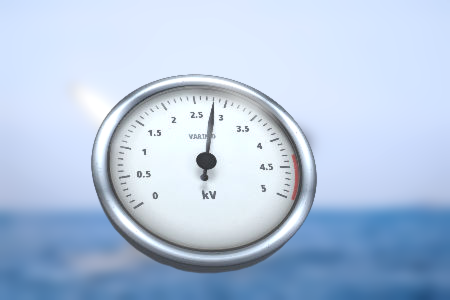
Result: 2.8 (kV)
